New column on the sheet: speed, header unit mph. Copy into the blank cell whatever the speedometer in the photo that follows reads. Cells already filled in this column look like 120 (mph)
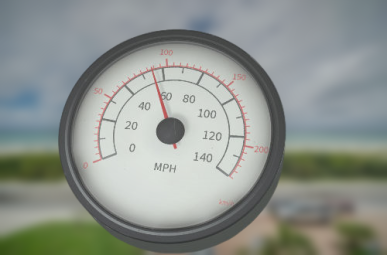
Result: 55 (mph)
